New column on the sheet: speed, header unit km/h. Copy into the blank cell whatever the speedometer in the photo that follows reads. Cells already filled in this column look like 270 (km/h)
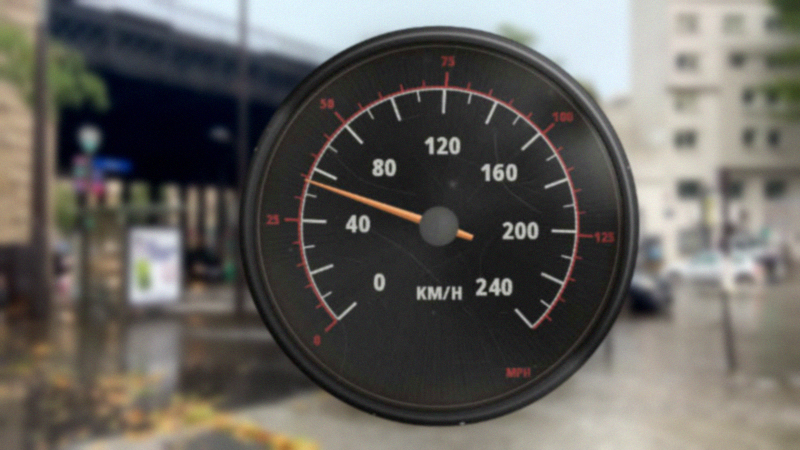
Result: 55 (km/h)
